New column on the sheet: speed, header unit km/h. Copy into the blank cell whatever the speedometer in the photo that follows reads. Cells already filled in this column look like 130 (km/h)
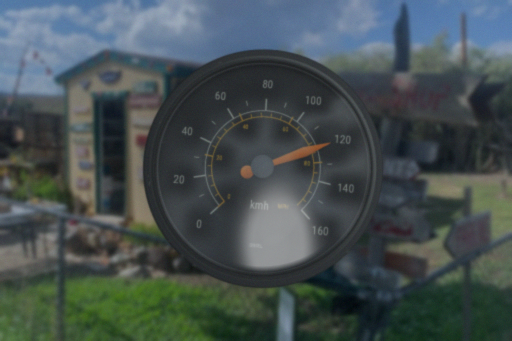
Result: 120 (km/h)
